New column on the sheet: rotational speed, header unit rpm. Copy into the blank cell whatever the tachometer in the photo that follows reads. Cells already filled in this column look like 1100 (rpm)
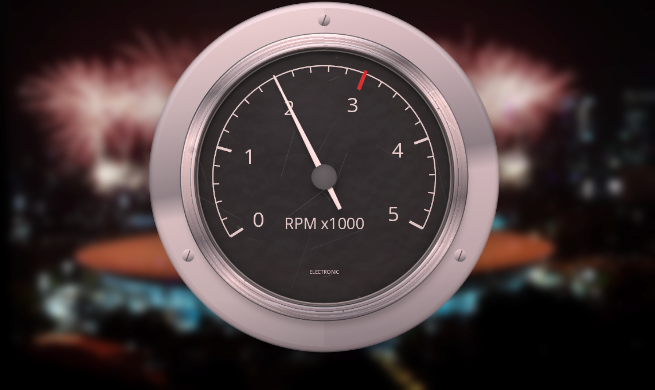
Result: 2000 (rpm)
